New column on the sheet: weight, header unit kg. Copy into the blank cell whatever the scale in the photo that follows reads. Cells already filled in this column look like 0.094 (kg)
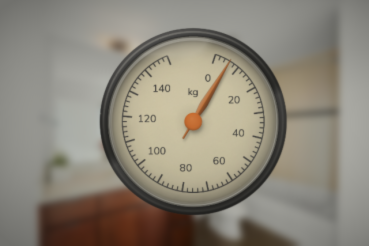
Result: 6 (kg)
